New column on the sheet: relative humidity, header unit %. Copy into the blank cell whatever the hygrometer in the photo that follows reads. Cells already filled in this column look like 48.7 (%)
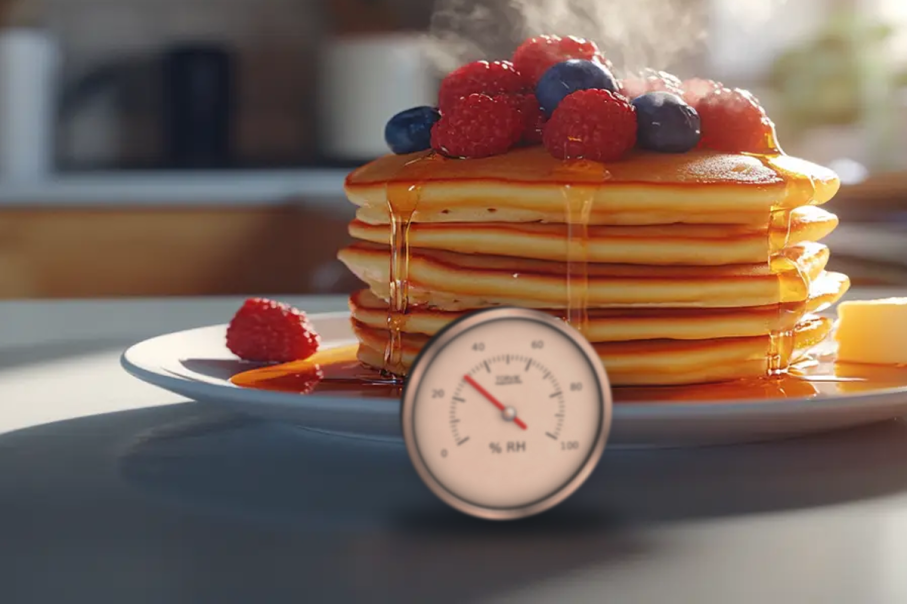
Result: 30 (%)
